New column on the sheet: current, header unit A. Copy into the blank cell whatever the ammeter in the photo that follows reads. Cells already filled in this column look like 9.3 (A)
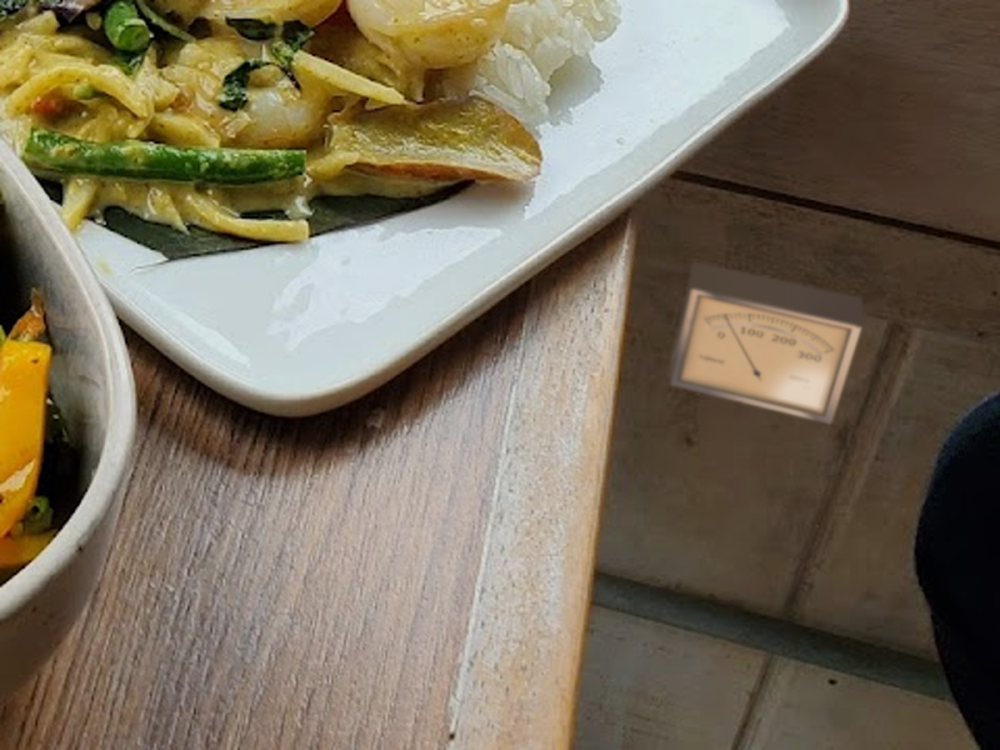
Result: 50 (A)
